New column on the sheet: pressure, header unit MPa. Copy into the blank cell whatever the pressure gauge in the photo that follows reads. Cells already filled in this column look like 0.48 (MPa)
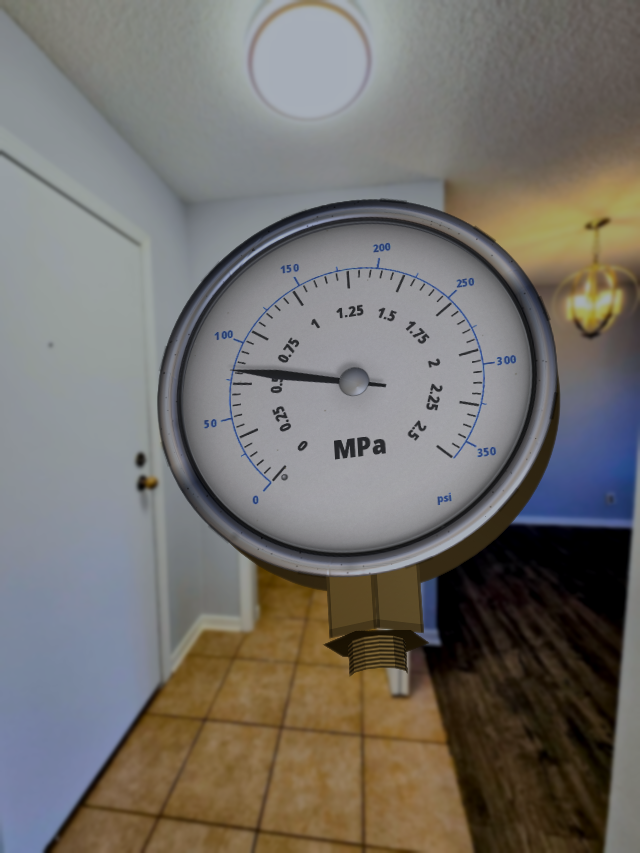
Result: 0.55 (MPa)
